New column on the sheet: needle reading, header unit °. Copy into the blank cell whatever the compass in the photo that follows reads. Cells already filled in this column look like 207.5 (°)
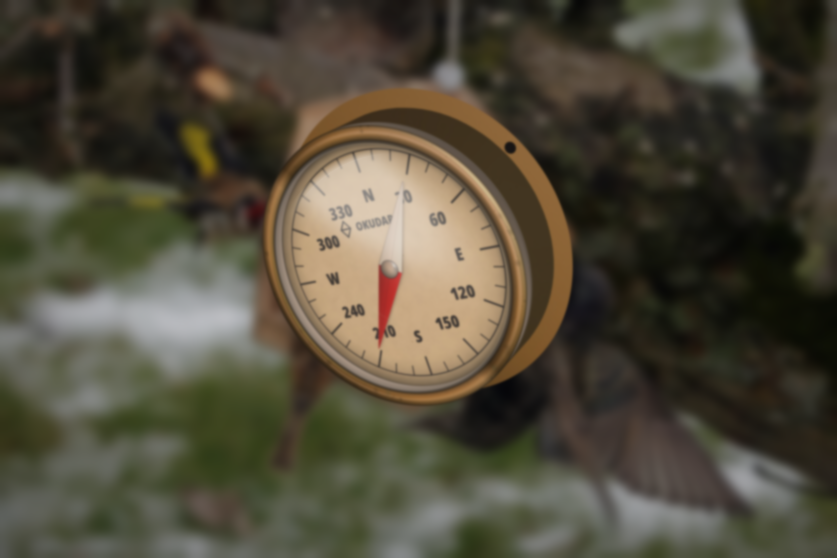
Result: 210 (°)
